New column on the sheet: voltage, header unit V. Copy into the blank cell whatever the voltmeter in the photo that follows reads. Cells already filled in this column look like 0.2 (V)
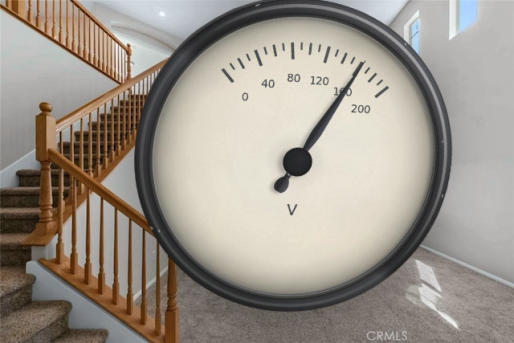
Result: 160 (V)
